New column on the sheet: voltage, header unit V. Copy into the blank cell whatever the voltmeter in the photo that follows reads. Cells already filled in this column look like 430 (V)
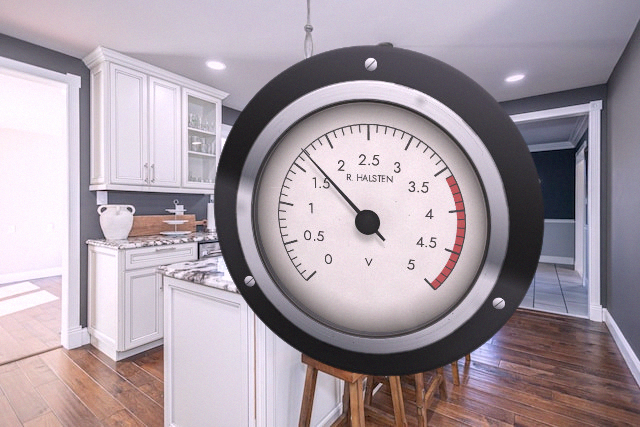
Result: 1.7 (V)
